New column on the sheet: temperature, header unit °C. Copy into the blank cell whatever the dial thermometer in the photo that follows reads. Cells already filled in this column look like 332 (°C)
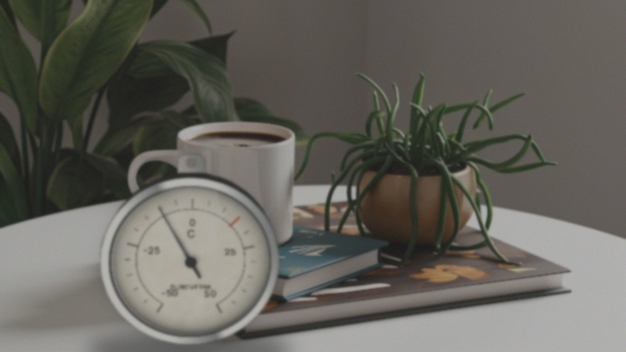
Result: -10 (°C)
